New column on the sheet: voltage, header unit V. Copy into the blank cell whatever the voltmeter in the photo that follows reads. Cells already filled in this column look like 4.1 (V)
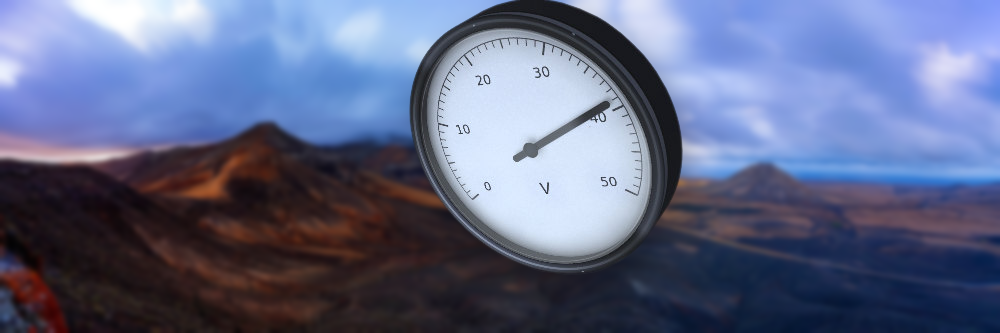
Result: 39 (V)
